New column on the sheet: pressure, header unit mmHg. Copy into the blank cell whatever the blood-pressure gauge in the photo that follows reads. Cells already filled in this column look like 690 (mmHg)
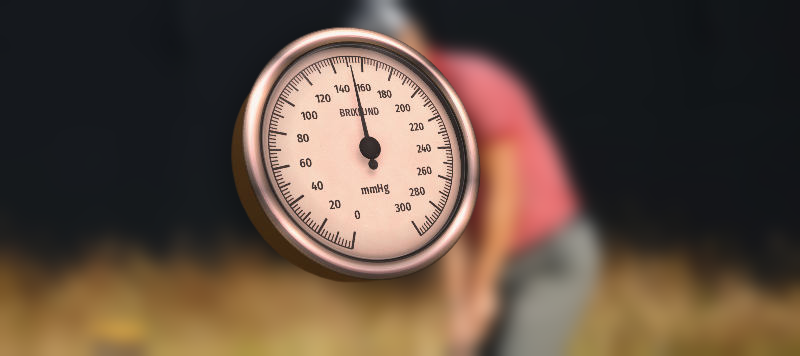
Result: 150 (mmHg)
